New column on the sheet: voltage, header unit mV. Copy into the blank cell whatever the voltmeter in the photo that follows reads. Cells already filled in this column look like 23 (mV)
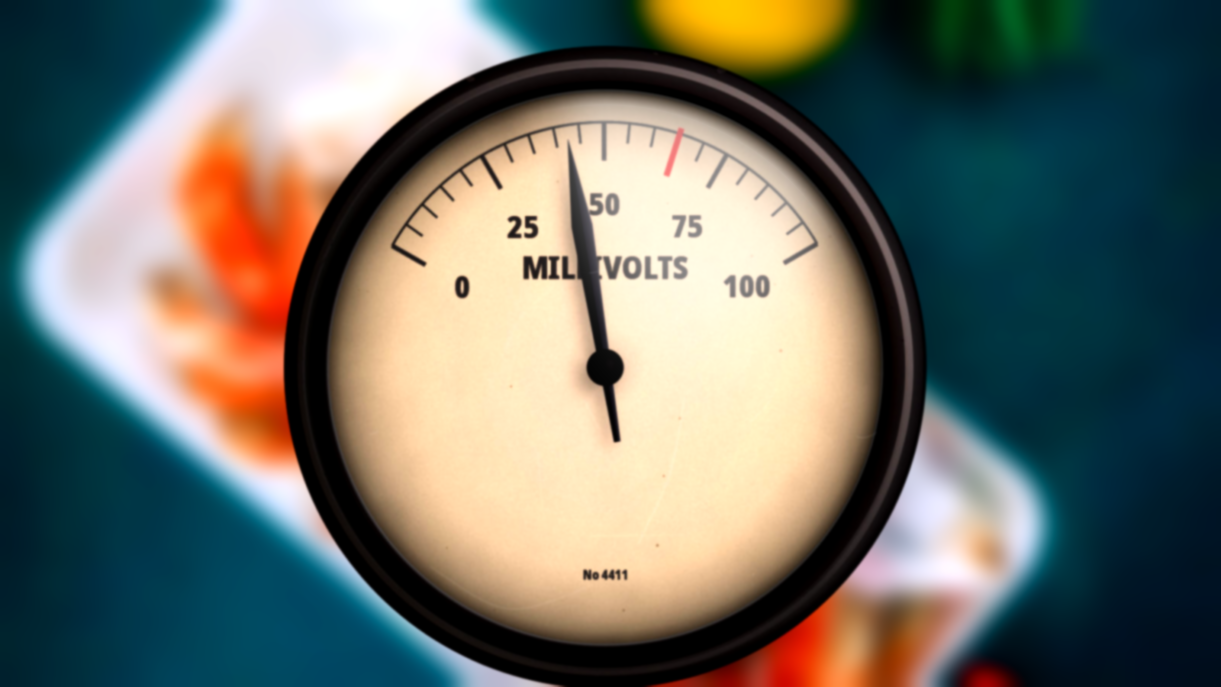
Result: 42.5 (mV)
